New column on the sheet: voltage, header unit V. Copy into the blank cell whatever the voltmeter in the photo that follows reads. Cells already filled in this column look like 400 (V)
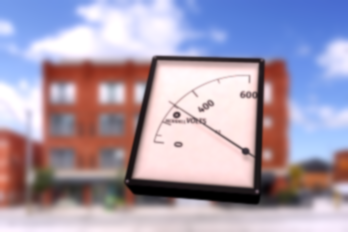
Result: 300 (V)
